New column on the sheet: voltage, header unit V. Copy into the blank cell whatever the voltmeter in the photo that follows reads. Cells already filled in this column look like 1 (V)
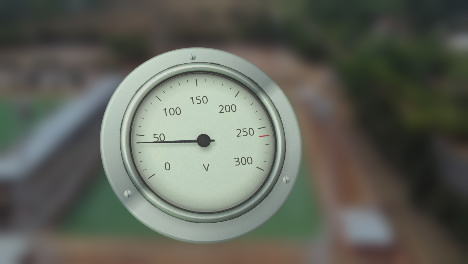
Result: 40 (V)
